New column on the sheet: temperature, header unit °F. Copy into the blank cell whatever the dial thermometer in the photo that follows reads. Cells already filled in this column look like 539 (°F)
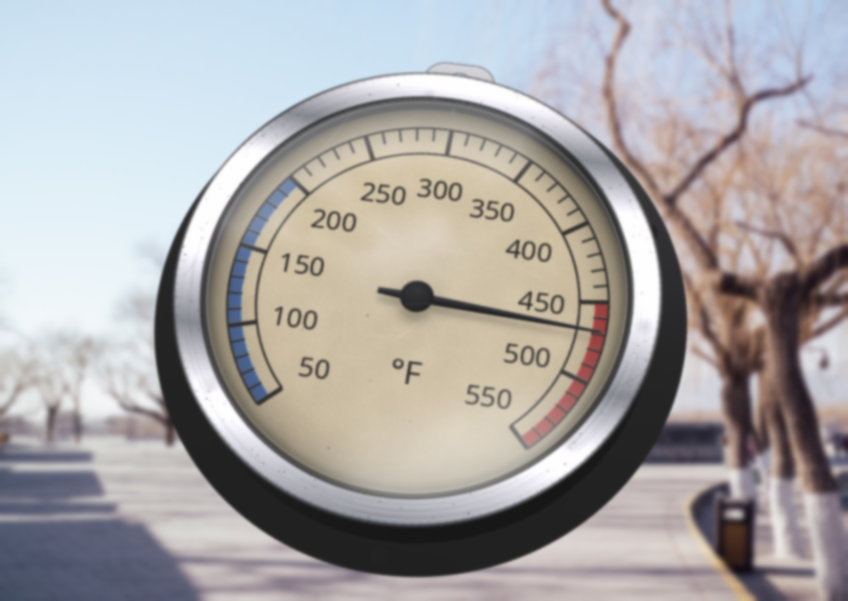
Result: 470 (°F)
